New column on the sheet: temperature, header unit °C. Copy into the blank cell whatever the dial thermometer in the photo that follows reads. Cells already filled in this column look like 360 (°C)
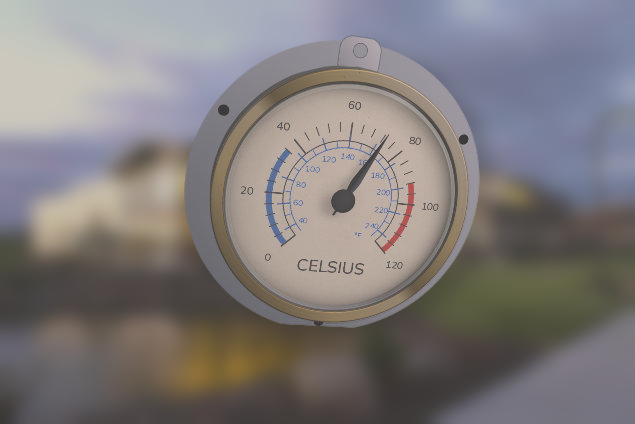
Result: 72 (°C)
